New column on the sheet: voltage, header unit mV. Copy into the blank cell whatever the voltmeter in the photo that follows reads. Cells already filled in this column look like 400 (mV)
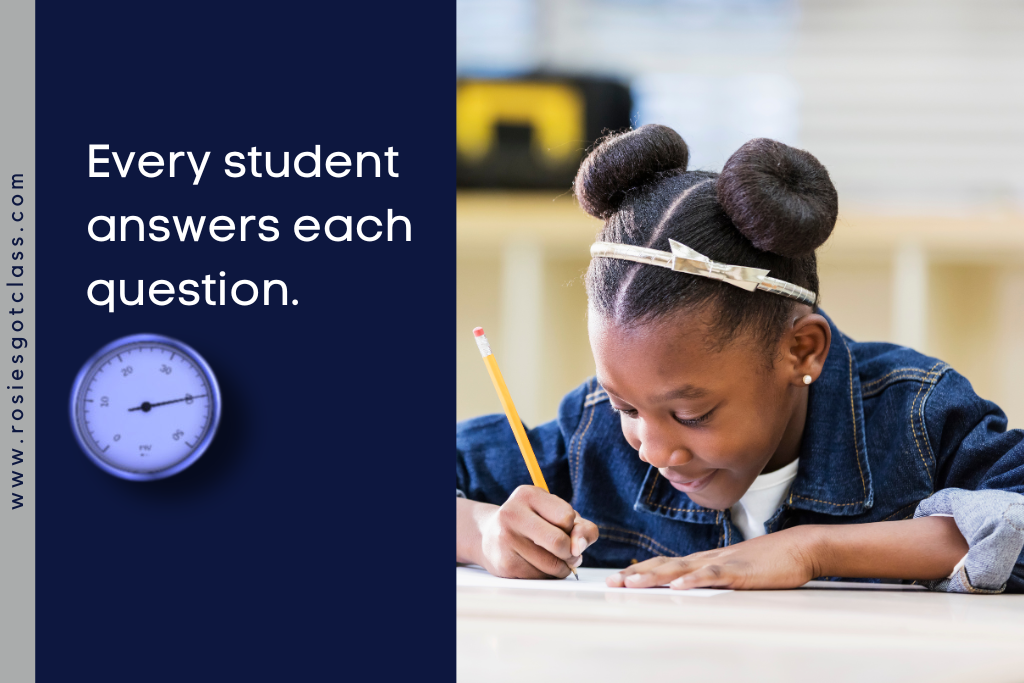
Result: 40 (mV)
